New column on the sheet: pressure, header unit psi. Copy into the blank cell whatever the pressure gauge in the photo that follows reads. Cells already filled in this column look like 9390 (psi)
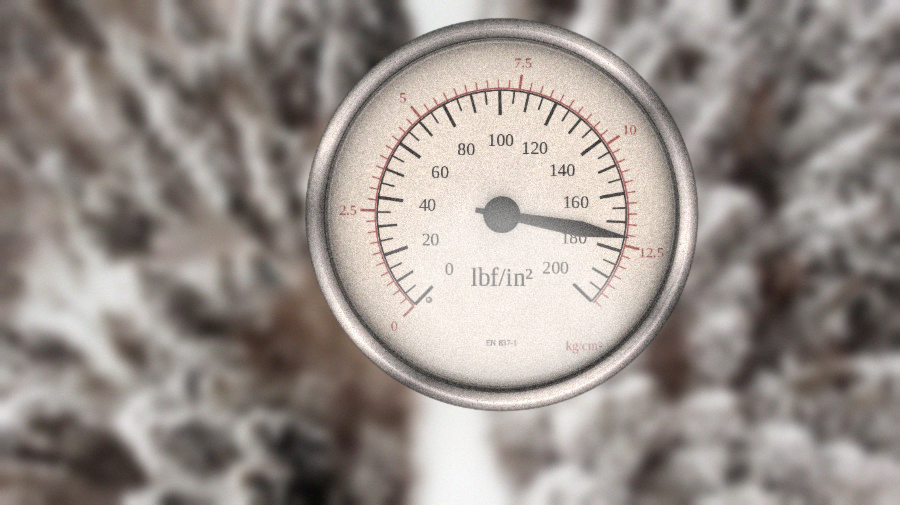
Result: 175 (psi)
